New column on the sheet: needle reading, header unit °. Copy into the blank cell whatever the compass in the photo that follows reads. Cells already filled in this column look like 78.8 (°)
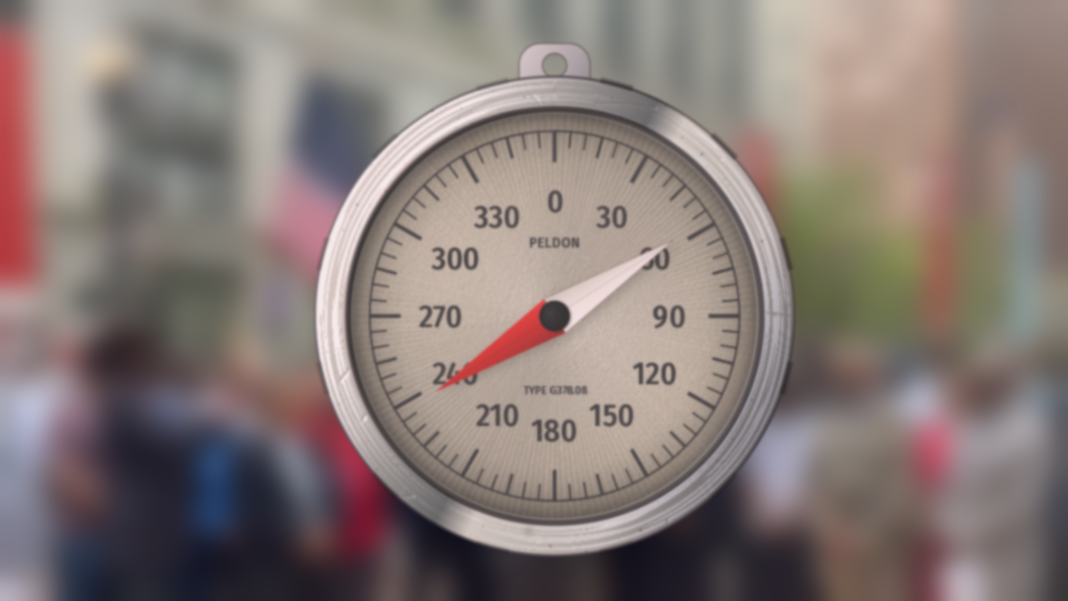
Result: 237.5 (°)
